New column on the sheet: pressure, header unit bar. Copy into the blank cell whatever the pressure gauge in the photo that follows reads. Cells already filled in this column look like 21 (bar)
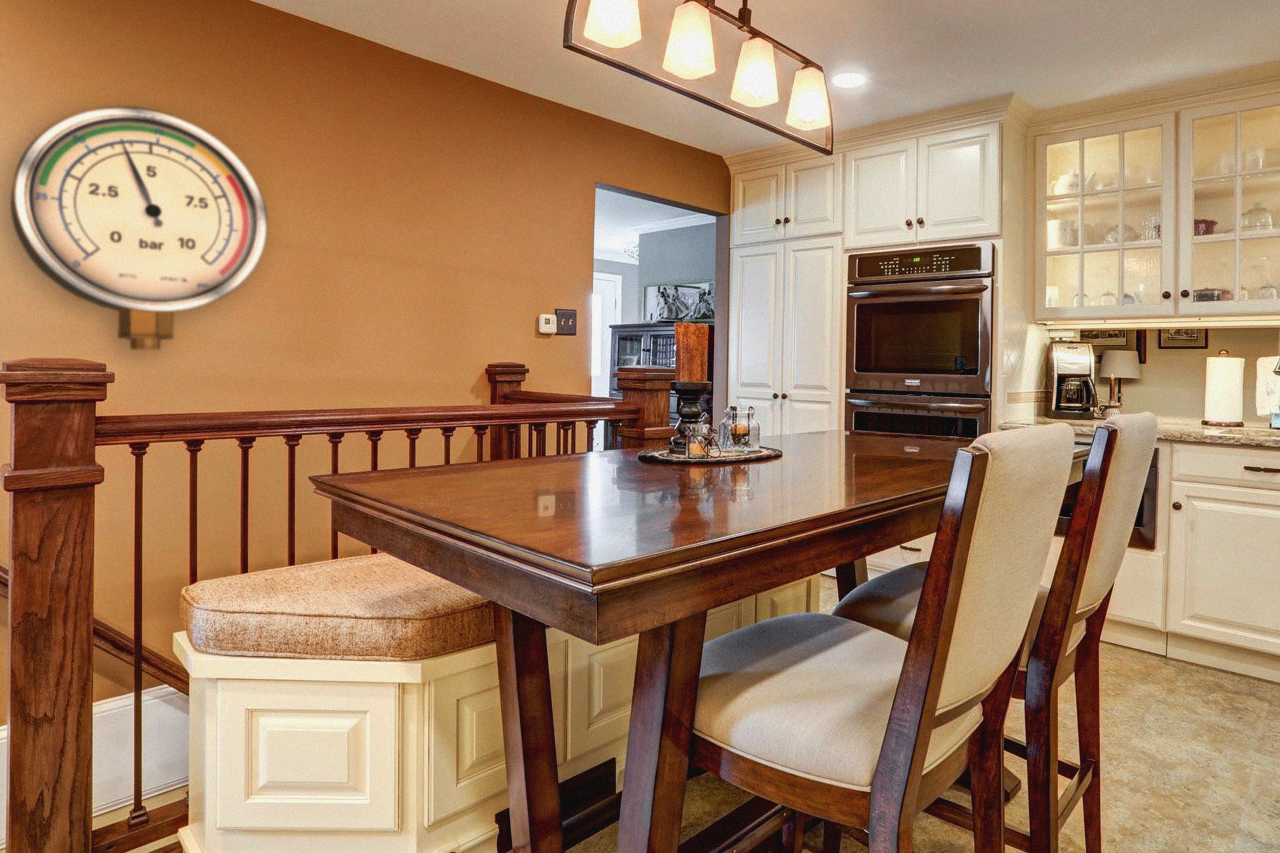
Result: 4.25 (bar)
